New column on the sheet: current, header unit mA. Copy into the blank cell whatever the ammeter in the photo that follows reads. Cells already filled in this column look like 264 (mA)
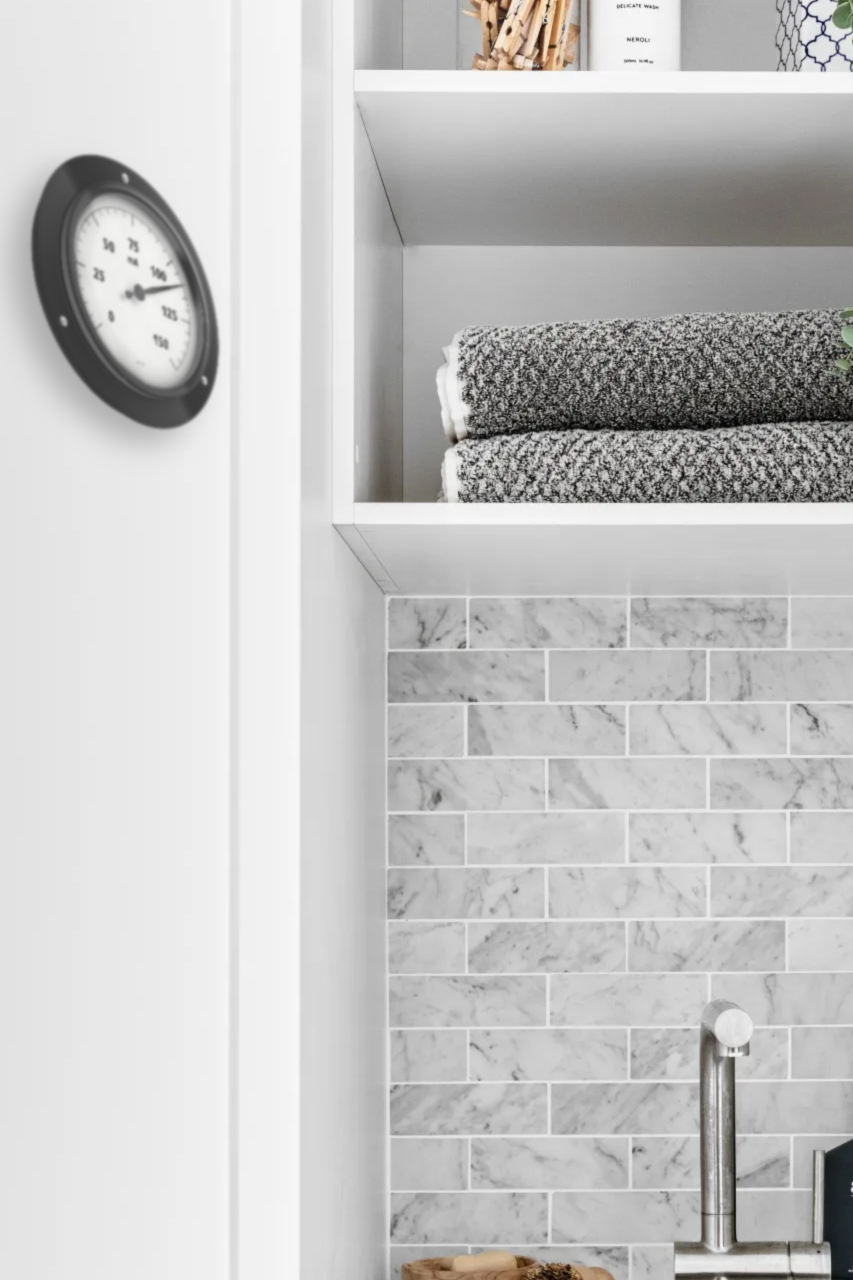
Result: 110 (mA)
